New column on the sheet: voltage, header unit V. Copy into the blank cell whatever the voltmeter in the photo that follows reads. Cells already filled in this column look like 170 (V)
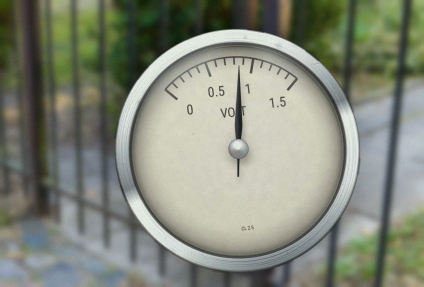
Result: 0.85 (V)
